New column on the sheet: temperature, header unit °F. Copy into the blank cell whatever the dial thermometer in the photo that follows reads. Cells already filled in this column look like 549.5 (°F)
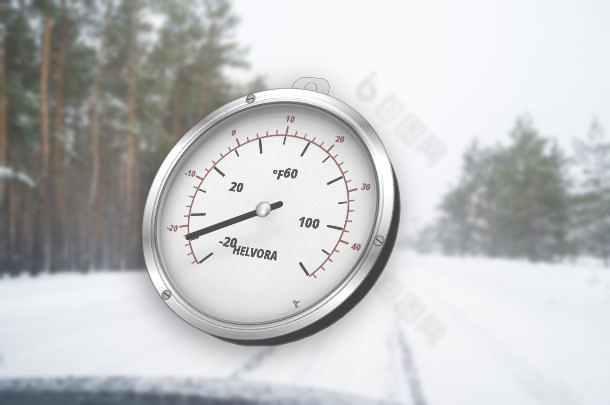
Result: -10 (°F)
